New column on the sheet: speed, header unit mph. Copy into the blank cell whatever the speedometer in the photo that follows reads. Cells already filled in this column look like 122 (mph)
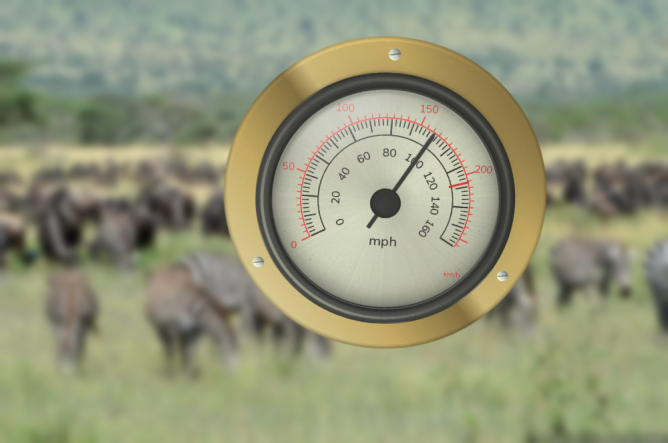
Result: 100 (mph)
